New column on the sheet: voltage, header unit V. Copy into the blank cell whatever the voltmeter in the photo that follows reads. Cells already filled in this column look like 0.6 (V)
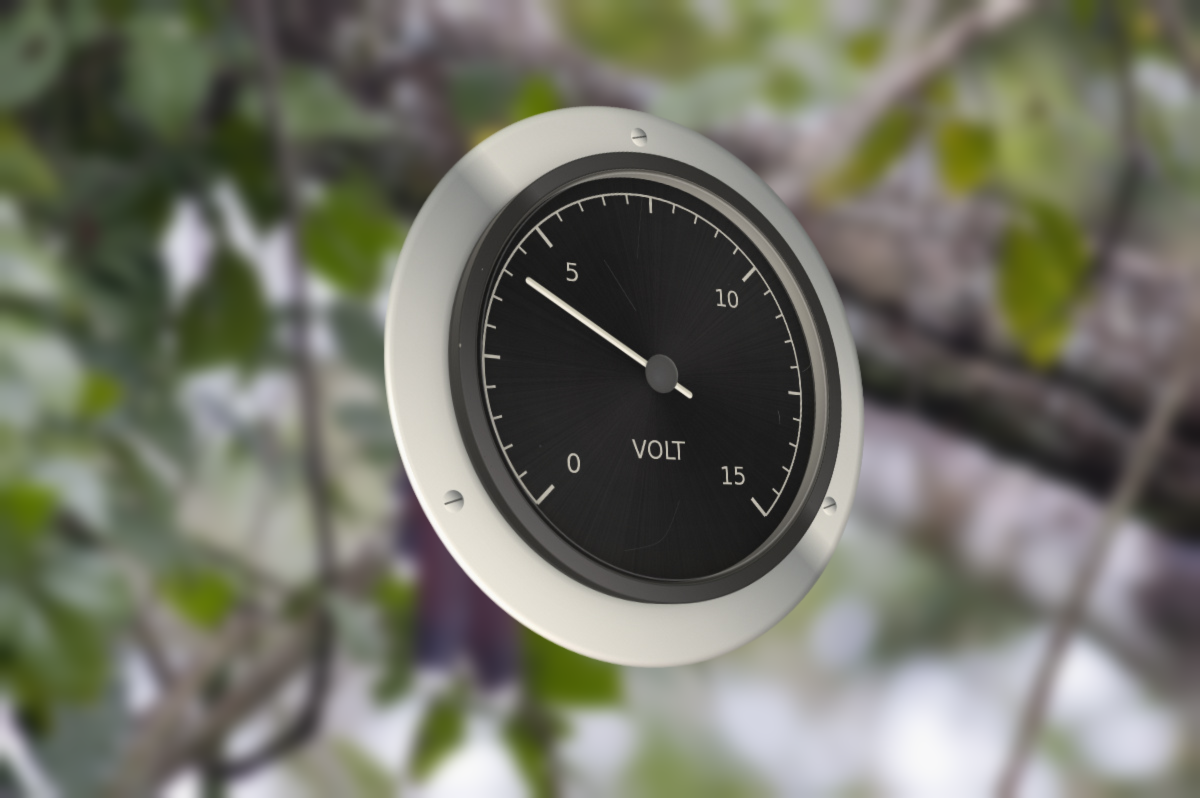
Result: 4 (V)
